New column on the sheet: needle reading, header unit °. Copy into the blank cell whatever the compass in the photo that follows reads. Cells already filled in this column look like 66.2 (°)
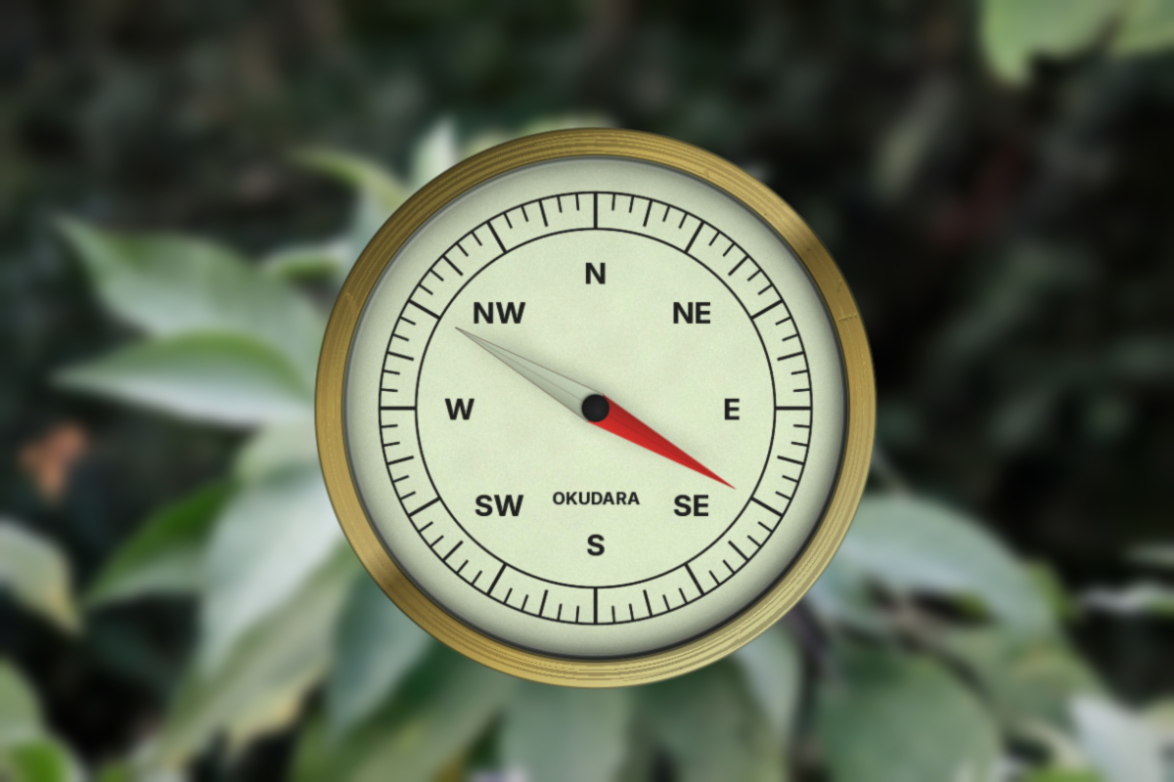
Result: 120 (°)
